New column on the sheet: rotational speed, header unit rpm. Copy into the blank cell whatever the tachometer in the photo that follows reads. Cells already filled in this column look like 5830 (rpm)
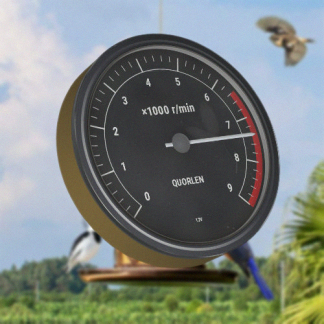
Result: 7400 (rpm)
